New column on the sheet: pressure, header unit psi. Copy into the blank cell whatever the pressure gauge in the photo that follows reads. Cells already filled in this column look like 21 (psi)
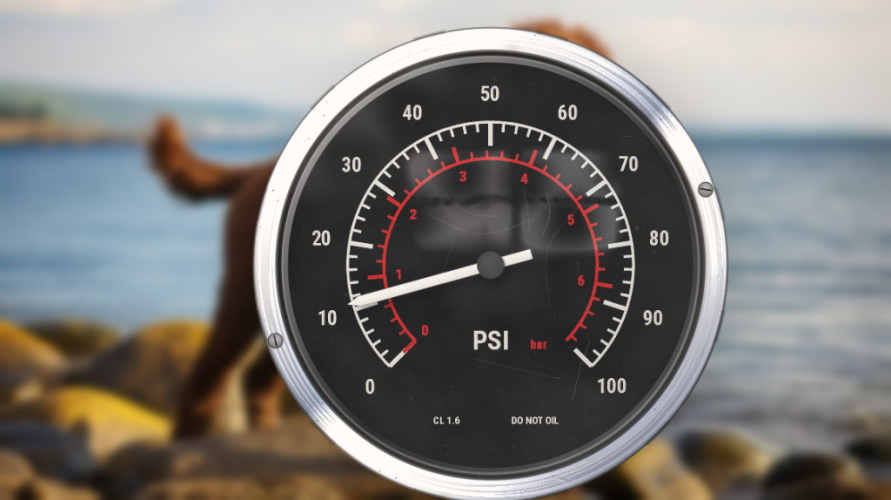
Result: 11 (psi)
